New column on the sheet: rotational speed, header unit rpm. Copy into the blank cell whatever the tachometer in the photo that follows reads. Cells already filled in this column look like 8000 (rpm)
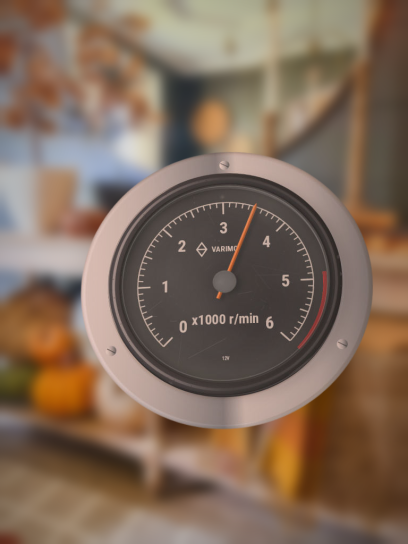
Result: 3500 (rpm)
